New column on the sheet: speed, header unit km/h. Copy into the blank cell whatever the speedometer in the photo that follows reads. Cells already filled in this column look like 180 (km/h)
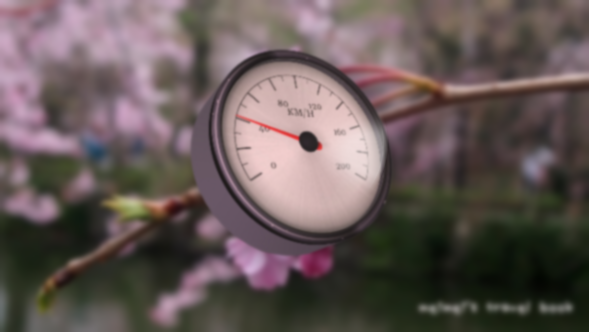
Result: 40 (km/h)
